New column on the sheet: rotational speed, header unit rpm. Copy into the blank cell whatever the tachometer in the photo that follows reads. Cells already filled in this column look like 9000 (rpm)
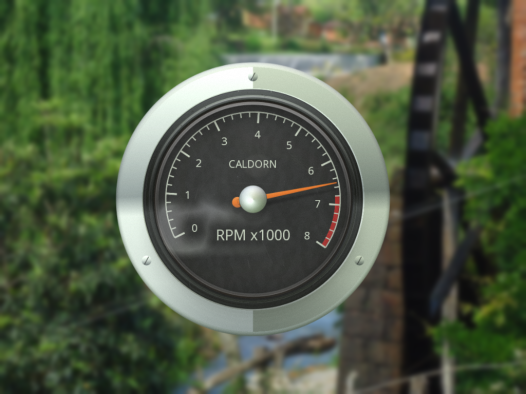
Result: 6500 (rpm)
